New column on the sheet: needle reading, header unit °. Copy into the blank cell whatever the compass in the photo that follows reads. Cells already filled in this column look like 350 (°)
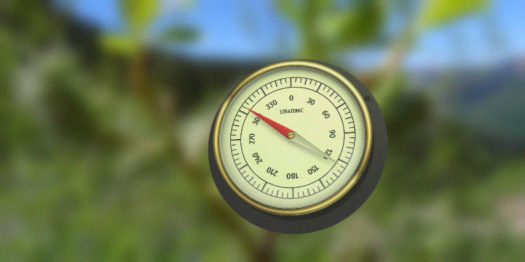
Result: 305 (°)
